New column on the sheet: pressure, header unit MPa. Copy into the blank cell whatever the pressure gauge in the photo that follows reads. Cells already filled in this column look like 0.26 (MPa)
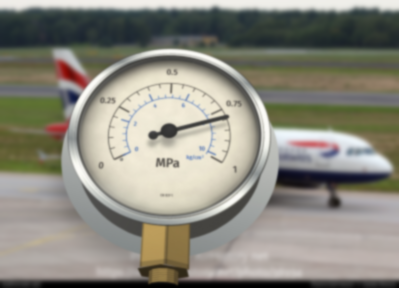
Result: 0.8 (MPa)
